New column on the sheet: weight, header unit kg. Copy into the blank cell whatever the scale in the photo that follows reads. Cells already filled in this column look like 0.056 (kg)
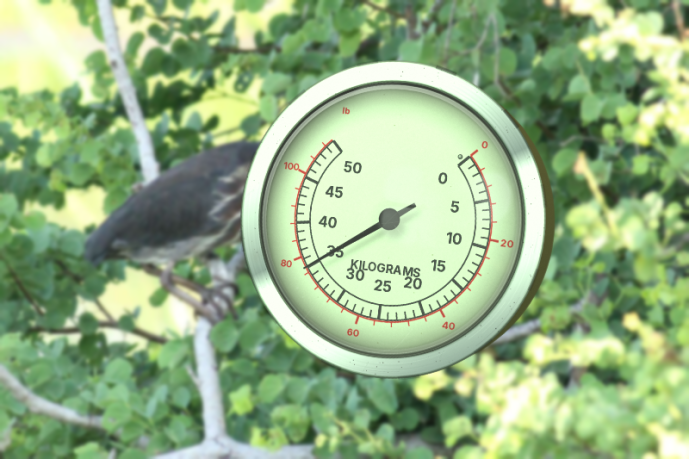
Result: 35 (kg)
